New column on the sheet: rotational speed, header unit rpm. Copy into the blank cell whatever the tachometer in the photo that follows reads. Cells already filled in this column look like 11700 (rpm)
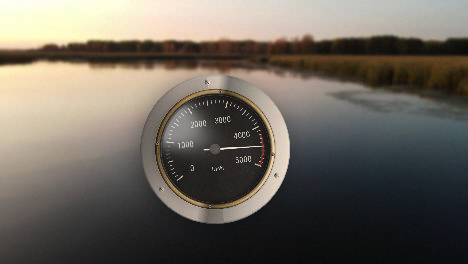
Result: 4500 (rpm)
